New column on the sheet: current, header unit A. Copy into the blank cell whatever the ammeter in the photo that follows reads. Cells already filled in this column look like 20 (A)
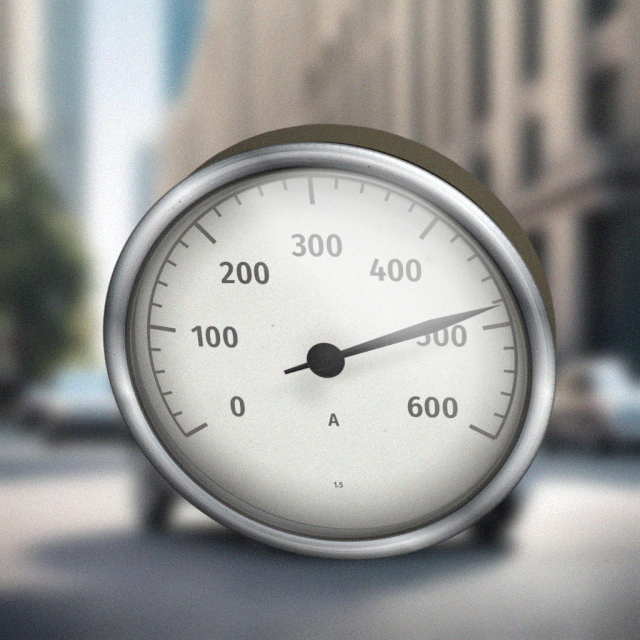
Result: 480 (A)
